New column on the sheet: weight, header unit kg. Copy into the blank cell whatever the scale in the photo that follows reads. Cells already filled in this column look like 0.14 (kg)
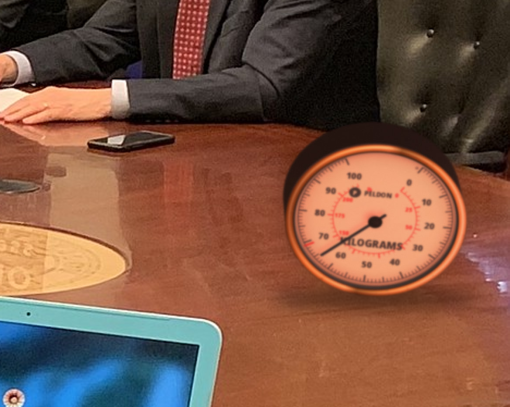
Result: 65 (kg)
